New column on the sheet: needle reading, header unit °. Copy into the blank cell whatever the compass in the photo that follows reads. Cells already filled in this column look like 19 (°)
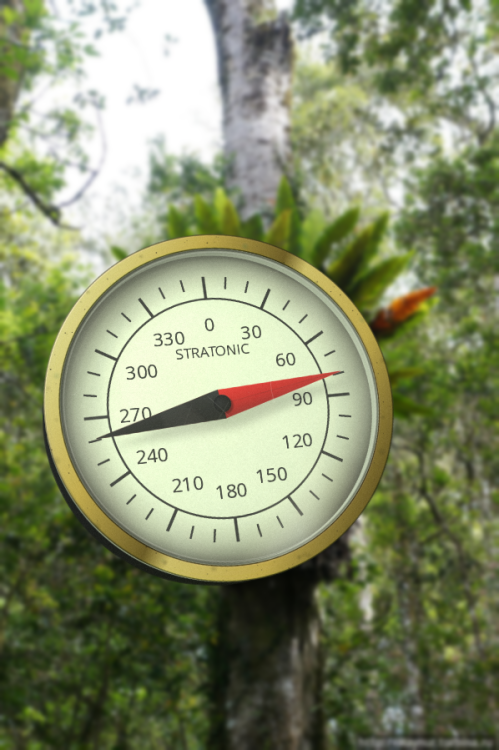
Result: 80 (°)
